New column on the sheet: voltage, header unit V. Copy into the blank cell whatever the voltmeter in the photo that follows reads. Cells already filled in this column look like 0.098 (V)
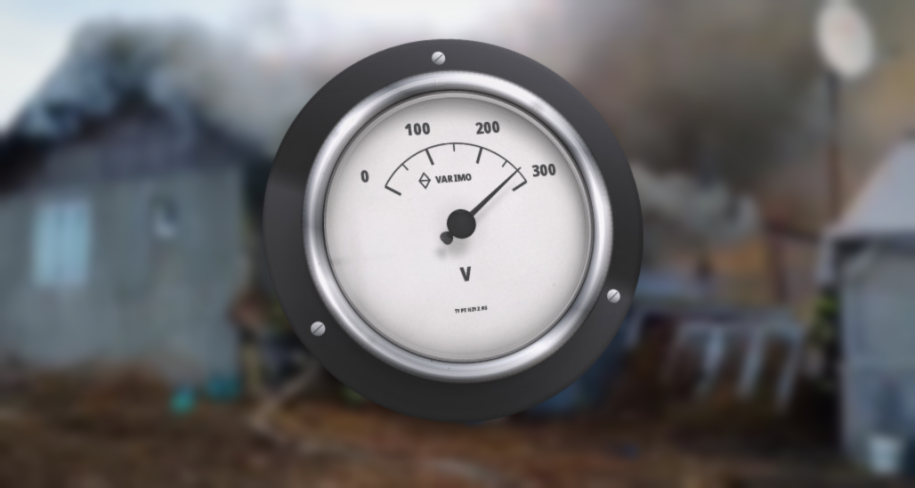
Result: 275 (V)
